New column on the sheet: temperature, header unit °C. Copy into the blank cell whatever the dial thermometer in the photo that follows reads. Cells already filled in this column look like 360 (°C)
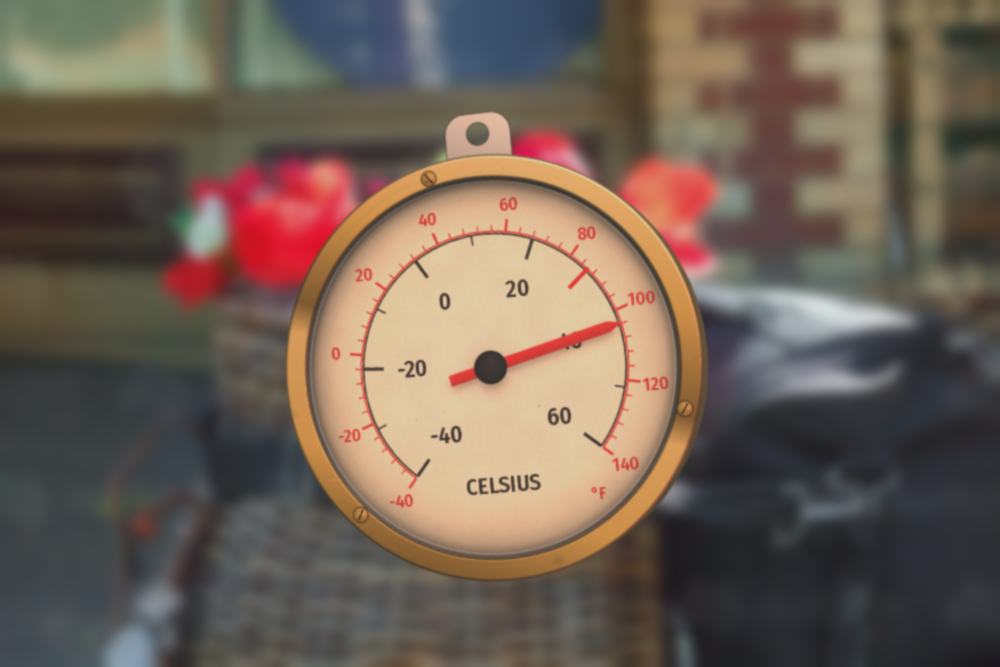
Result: 40 (°C)
